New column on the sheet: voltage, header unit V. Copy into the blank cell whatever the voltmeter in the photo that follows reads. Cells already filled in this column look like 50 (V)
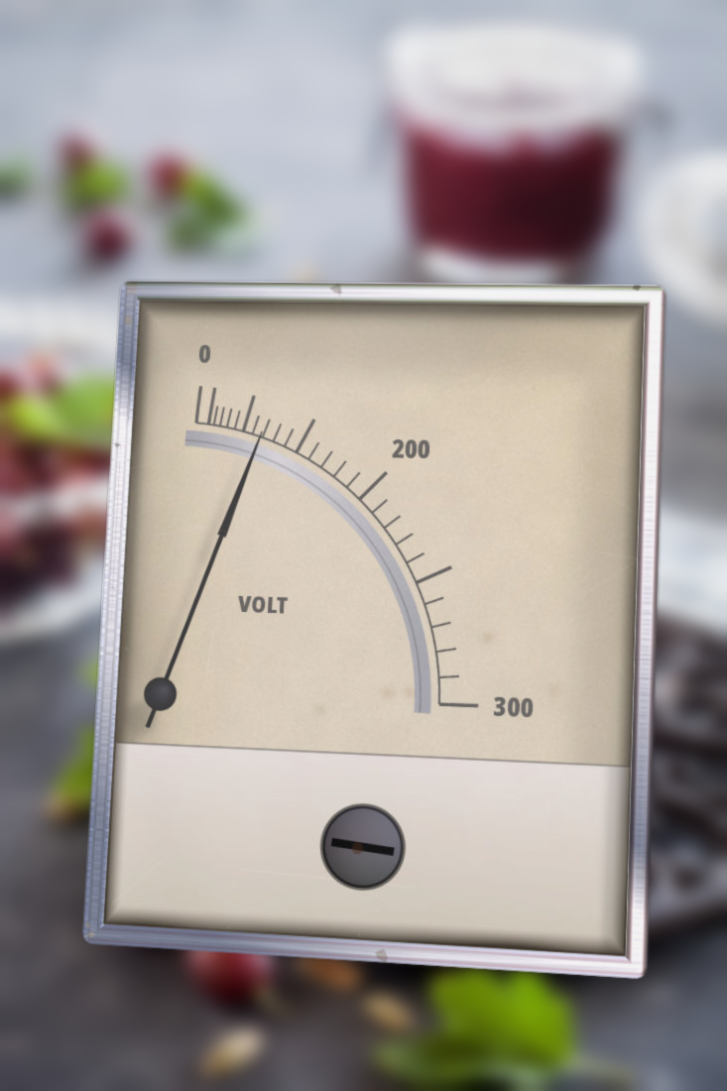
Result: 120 (V)
